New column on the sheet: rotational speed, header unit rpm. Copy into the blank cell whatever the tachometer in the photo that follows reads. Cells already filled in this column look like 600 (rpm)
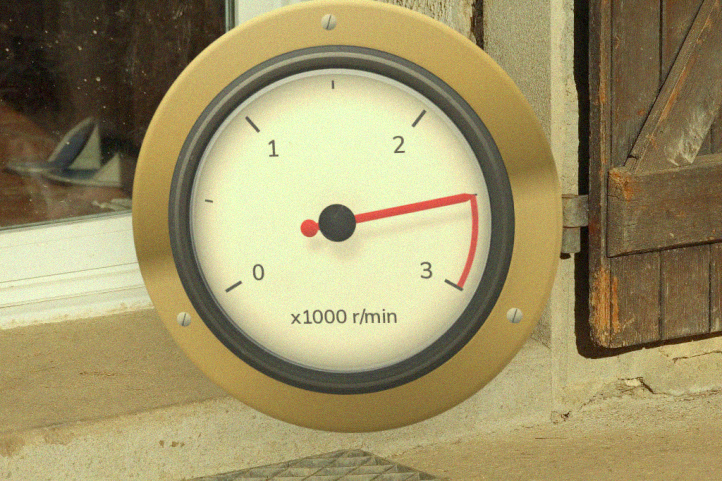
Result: 2500 (rpm)
